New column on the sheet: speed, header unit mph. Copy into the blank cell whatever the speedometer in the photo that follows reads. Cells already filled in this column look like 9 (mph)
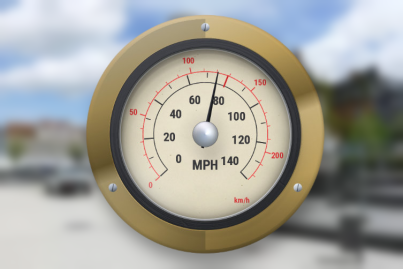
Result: 75 (mph)
